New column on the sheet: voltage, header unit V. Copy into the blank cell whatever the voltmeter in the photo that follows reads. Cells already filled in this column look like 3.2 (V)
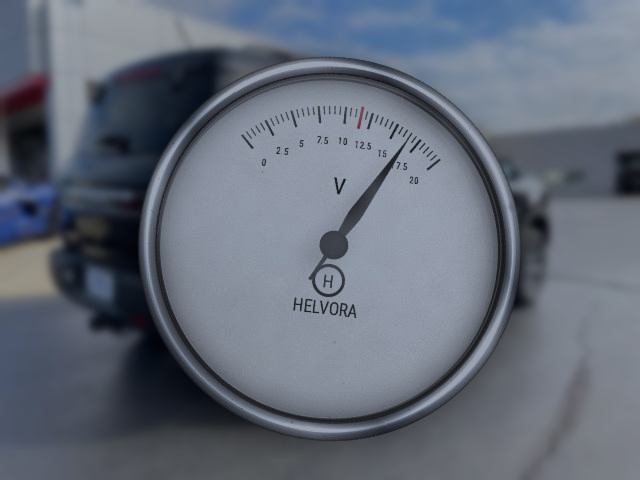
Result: 16.5 (V)
